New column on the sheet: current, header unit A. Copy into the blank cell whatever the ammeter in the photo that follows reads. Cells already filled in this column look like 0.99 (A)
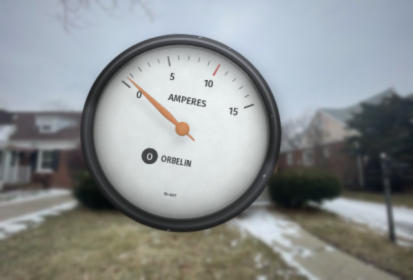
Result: 0.5 (A)
